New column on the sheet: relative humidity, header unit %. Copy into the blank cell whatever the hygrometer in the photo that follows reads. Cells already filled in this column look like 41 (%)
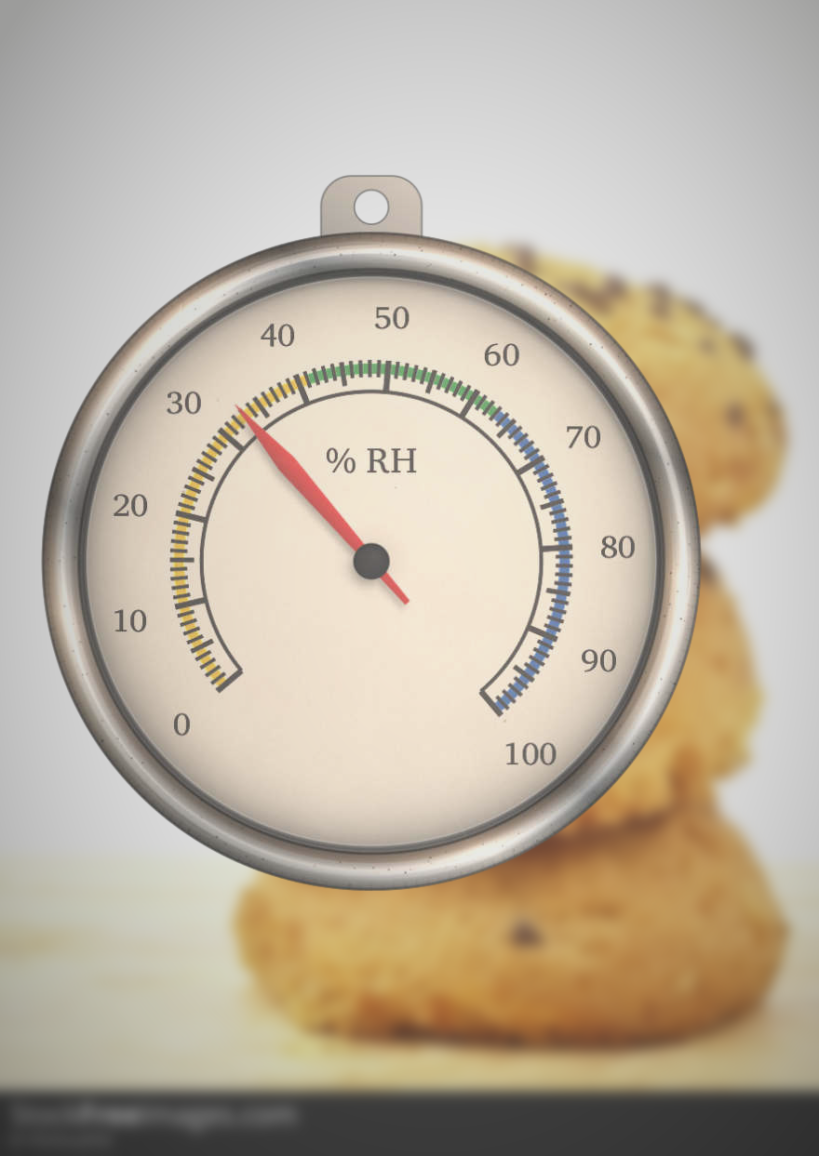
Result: 33 (%)
